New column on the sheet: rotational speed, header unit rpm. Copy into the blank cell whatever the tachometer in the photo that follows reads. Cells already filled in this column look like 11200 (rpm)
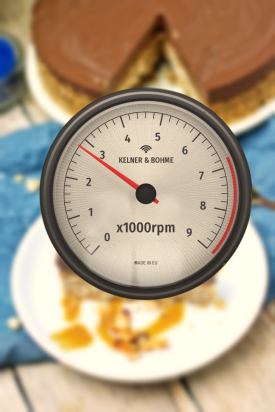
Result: 2800 (rpm)
